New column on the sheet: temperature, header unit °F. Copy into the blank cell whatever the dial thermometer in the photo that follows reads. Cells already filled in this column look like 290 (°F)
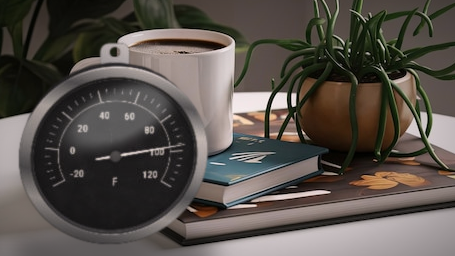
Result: 96 (°F)
